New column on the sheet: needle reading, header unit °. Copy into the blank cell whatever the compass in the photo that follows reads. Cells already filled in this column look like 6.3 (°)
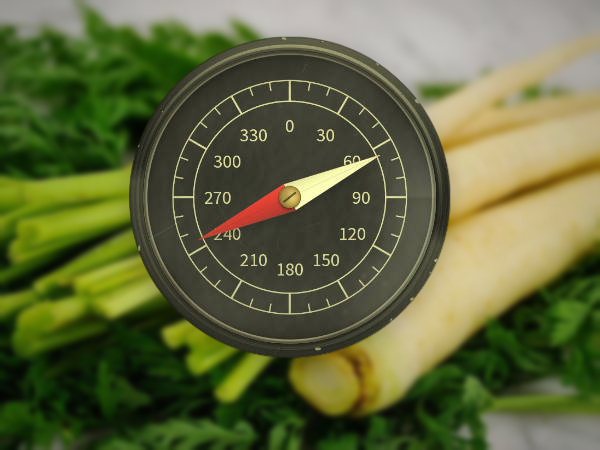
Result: 245 (°)
